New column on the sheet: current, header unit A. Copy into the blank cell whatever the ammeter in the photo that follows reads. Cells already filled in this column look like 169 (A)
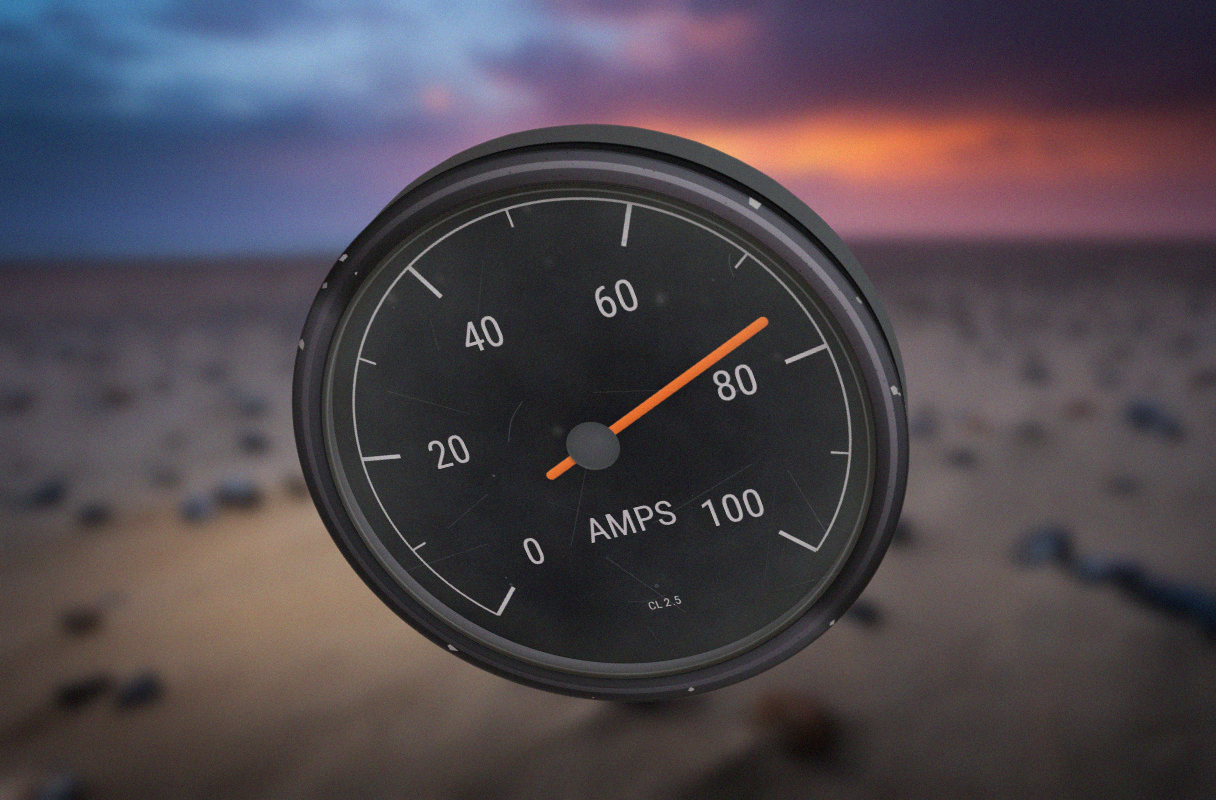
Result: 75 (A)
